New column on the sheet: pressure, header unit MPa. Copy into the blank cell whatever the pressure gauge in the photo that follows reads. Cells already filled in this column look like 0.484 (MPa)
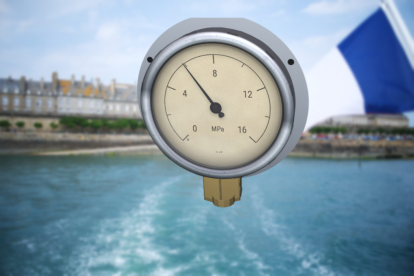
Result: 6 (MPa)
